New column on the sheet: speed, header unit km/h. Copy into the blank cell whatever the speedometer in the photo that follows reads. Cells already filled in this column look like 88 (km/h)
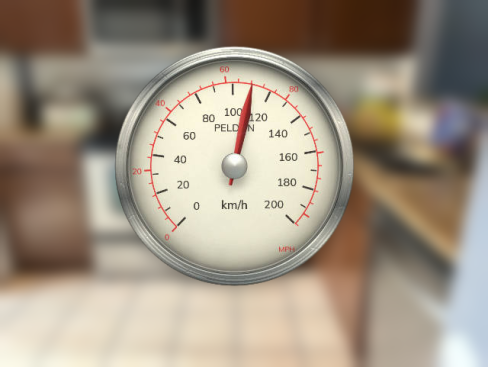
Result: 110 (km/h)
